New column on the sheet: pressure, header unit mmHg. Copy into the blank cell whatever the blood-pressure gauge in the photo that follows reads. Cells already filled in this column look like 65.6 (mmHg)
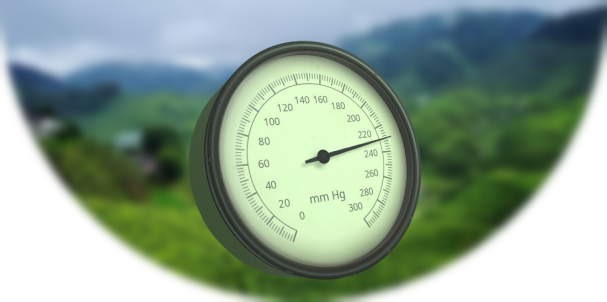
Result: 230 (mmHg)
